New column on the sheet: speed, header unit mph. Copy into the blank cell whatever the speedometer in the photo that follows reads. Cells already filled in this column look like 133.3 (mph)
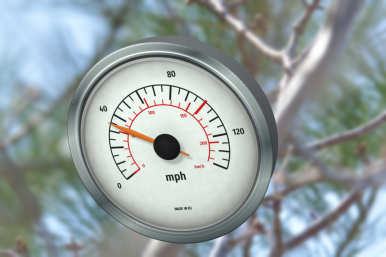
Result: 35 (mph)
